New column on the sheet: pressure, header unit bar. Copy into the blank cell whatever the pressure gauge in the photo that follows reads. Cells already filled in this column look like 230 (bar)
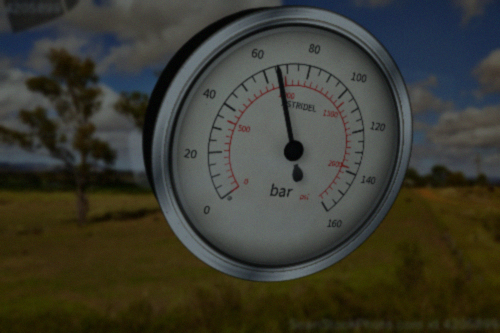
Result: 65 (bar)
